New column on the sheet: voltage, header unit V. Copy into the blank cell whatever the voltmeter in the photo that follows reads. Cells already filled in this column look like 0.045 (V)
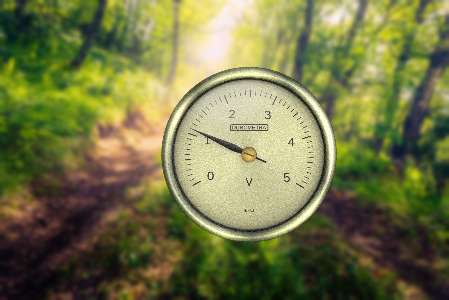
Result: 1.1 (V)
